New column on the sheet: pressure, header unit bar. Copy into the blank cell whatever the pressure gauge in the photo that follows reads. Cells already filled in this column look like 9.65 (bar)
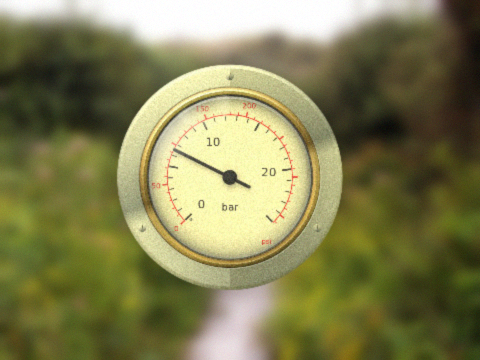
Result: 6.5 (bar)
